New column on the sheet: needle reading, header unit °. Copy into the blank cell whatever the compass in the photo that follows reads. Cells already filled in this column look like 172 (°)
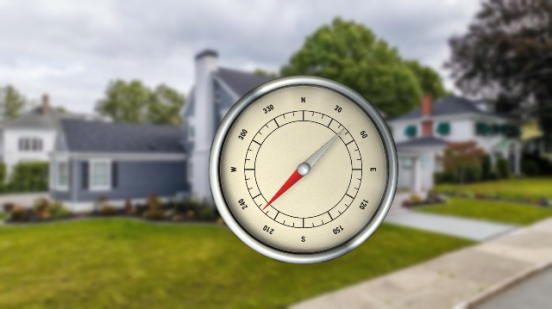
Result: 225 (°)
